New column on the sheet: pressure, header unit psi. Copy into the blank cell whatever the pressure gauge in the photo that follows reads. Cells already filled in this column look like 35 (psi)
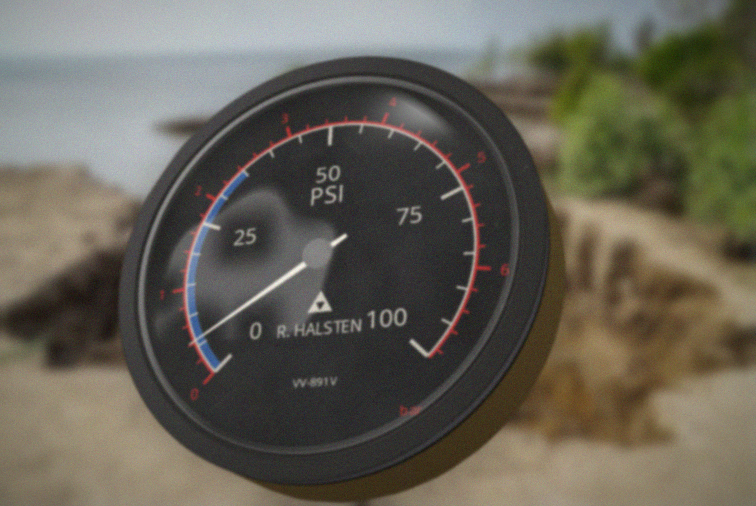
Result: 5 (psi)
